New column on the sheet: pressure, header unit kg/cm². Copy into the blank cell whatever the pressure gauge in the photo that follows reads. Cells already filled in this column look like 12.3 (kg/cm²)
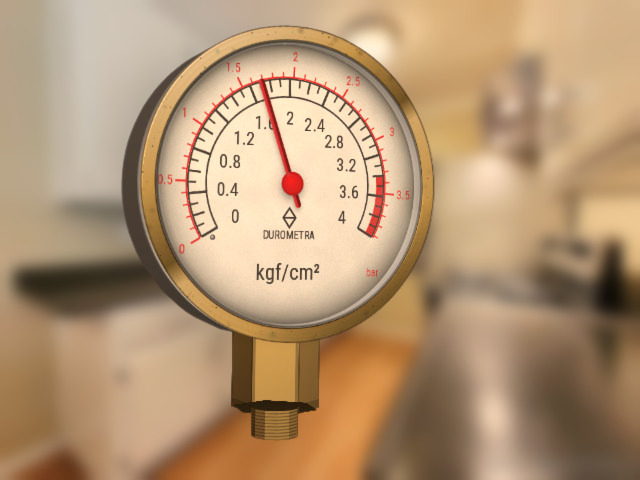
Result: 1.7 (kg/cm²)
